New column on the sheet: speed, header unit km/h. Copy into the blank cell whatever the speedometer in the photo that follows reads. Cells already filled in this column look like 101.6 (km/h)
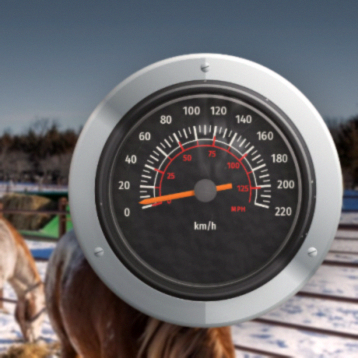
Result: 5 (km/h)
